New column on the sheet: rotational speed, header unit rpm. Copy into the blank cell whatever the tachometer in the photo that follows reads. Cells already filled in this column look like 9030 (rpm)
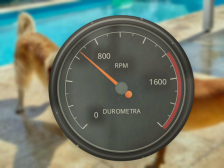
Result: 650 (rpm)
